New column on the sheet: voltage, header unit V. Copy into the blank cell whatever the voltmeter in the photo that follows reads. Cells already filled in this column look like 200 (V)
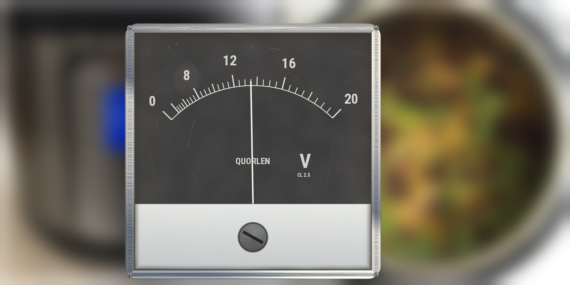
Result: 13.5 (V)
